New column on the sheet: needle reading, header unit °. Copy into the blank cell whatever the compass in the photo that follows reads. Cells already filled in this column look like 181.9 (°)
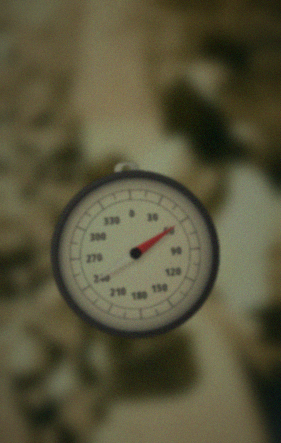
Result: 60 (°)
